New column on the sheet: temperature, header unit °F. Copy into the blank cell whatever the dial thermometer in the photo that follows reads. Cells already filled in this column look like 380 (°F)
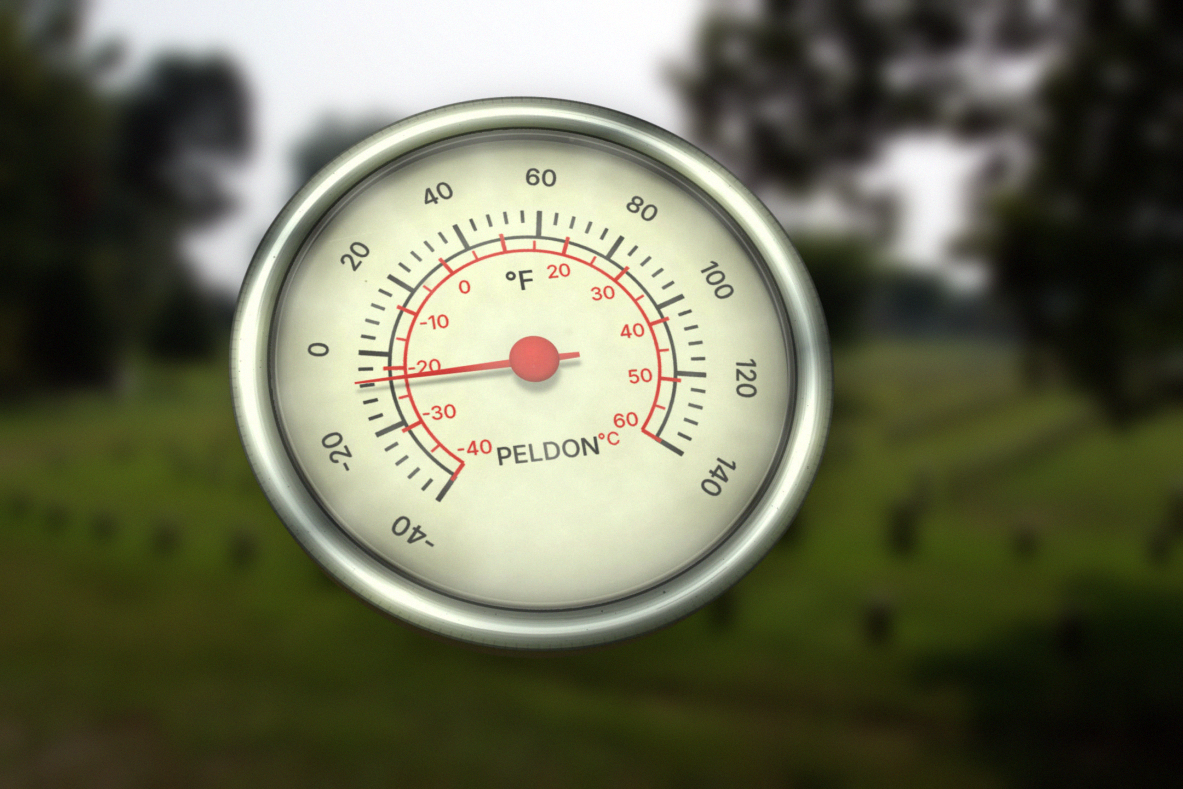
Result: -8 (°F)
